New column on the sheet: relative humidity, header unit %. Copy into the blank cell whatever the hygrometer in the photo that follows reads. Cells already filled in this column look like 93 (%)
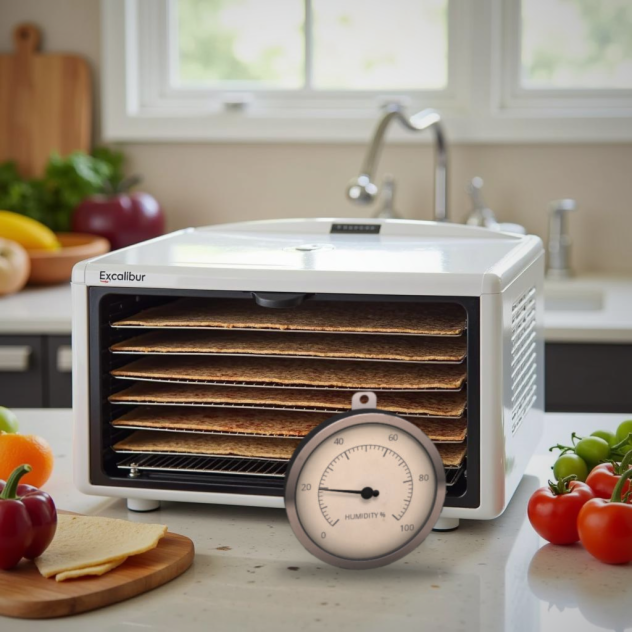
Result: 20 (%)
